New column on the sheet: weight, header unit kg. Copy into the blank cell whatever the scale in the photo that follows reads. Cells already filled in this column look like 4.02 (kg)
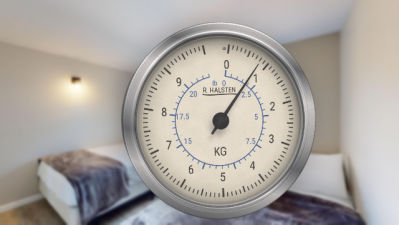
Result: 0.8 (kg)
